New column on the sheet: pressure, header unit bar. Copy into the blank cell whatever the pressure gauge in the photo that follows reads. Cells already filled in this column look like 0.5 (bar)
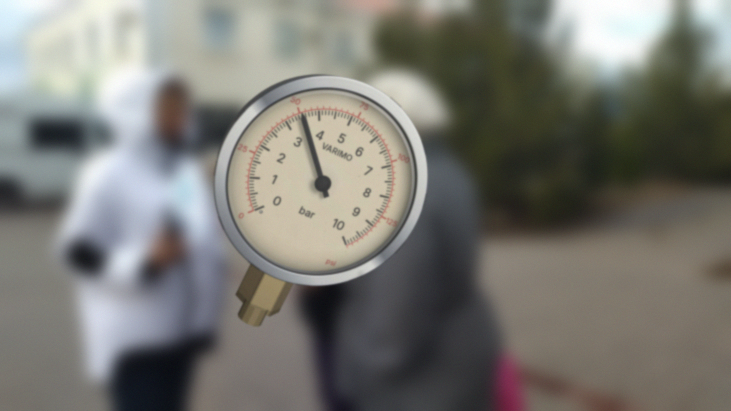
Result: 3.5 (bar)
